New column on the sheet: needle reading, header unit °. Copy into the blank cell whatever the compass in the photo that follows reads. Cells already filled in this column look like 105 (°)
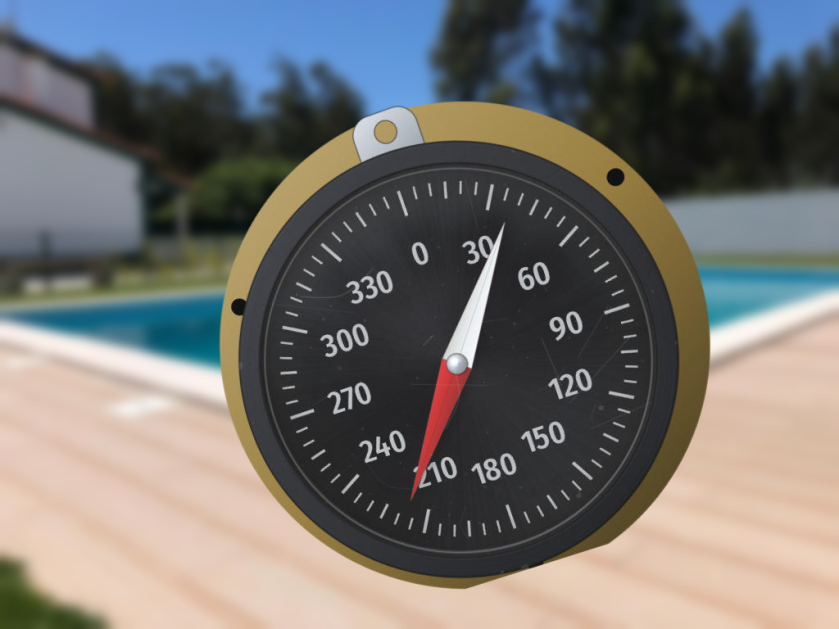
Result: 217.5 (°)
